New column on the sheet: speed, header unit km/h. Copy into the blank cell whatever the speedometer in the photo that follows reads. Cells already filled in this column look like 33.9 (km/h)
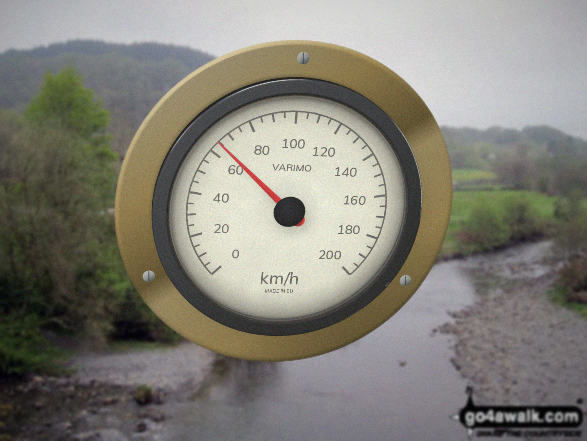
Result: 65 (km/h)
